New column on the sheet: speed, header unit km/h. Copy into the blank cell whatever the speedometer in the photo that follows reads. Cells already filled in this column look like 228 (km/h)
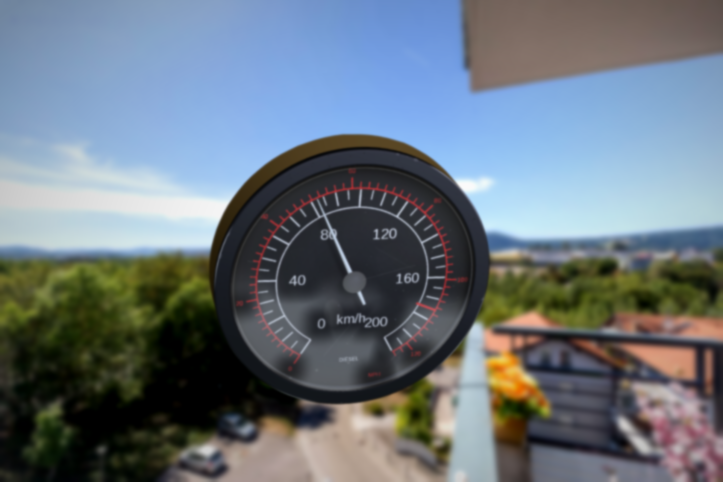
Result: 82.5 (km/h)
